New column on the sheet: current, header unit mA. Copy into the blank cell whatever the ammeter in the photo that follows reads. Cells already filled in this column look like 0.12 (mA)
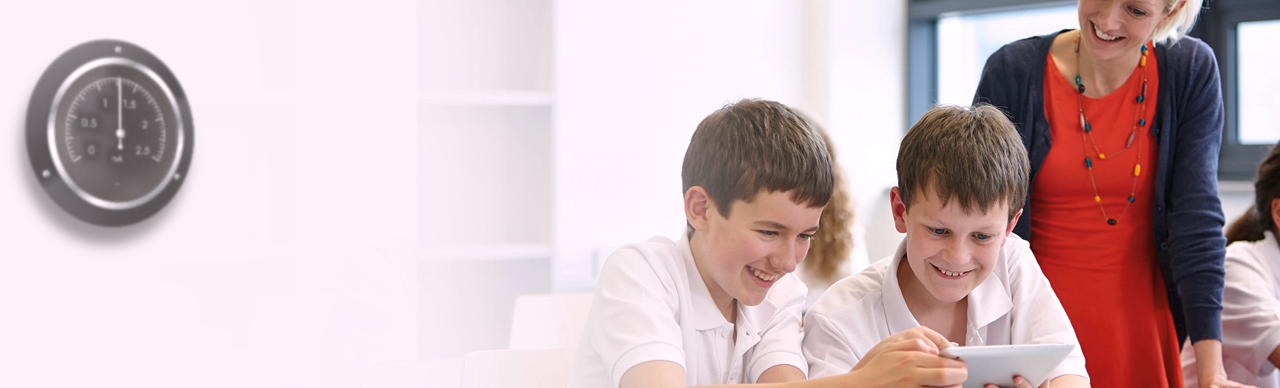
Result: 1.25 (mA)
